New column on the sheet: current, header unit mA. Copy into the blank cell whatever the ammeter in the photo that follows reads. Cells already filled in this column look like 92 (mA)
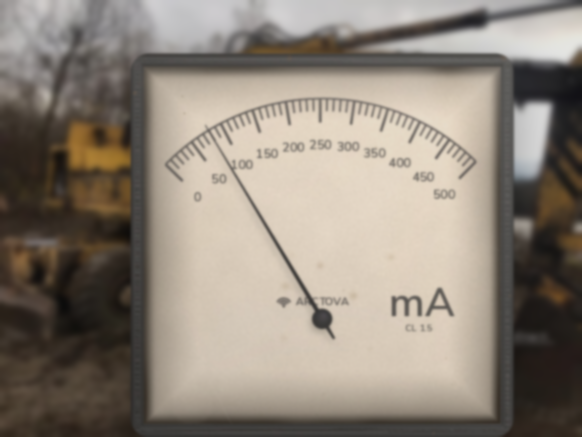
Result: 80 (mA)
